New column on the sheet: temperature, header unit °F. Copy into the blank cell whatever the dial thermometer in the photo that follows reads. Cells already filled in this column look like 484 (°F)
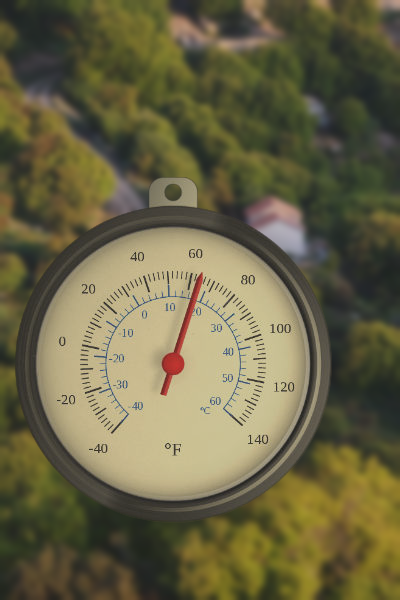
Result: 64 (°F)
